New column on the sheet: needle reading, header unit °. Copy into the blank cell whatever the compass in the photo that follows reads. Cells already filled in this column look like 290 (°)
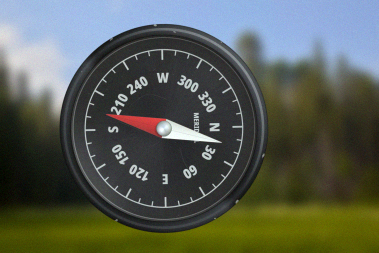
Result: 195 (°)
